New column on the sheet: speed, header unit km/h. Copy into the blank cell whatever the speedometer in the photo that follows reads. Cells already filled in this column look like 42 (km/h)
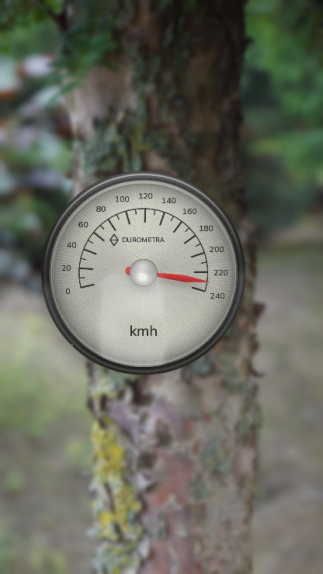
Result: 230 (km/h)
